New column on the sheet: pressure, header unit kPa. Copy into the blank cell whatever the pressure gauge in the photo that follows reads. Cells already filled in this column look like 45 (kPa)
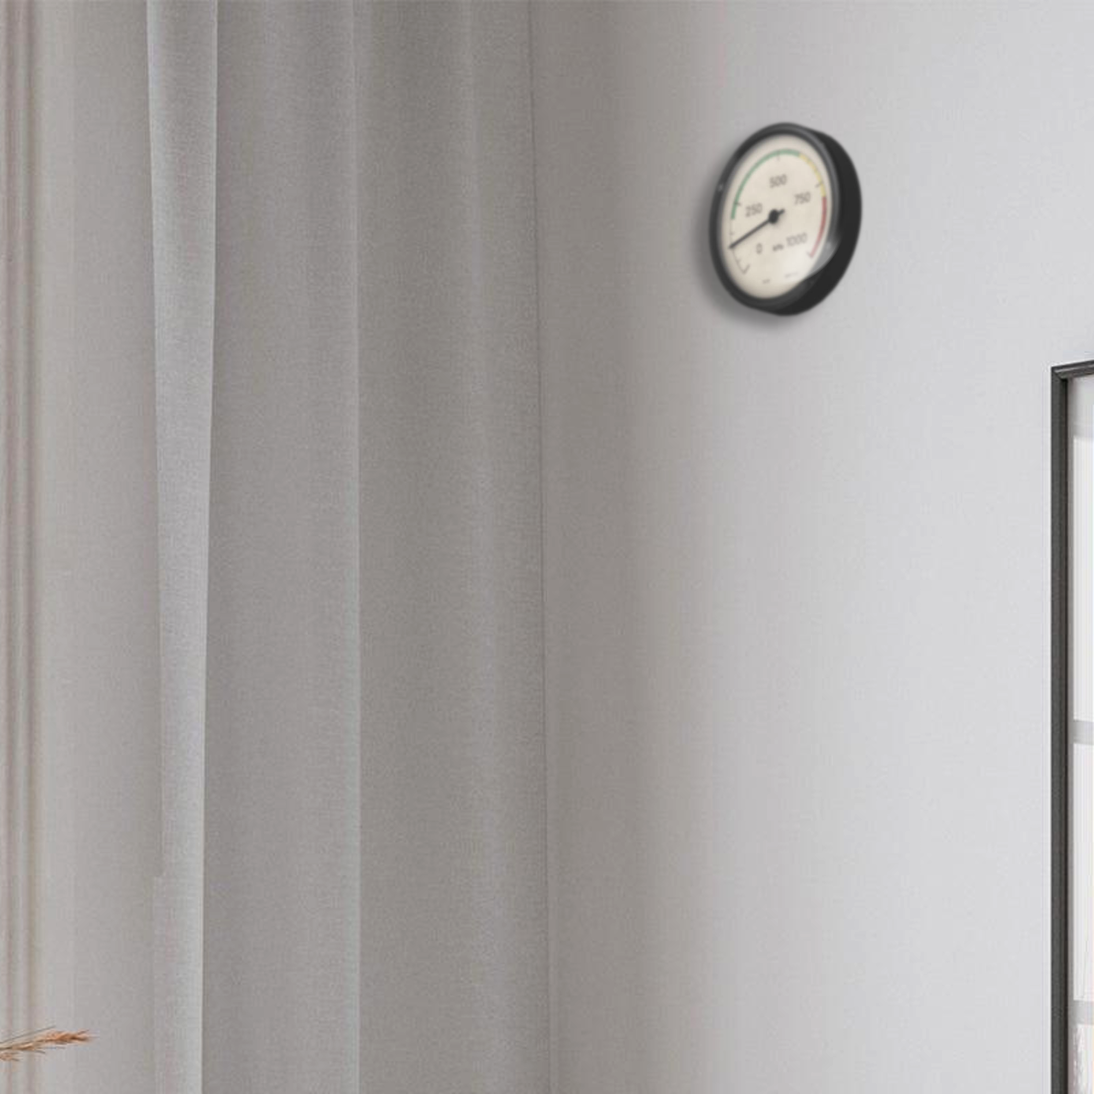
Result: 100 (kPa)
